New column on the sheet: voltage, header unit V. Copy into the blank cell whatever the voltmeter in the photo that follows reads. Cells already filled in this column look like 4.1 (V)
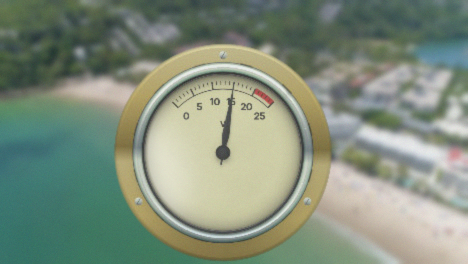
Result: 15 (V)
